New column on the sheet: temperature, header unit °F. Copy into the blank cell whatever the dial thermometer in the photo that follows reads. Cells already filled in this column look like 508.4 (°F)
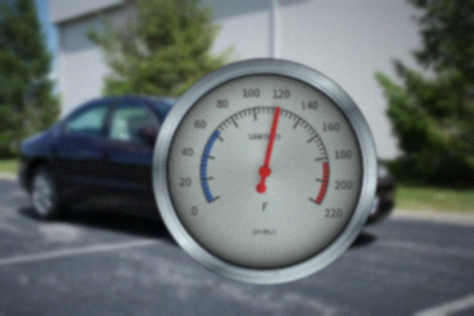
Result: 120 (°F)
